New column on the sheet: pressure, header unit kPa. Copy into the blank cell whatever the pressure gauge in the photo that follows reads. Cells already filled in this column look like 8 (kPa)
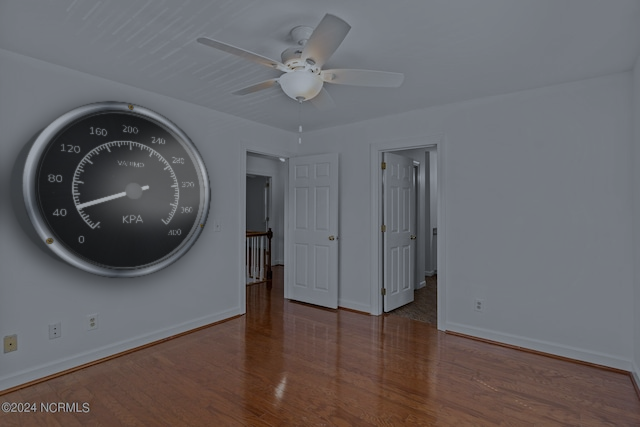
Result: 40 (kPa)
